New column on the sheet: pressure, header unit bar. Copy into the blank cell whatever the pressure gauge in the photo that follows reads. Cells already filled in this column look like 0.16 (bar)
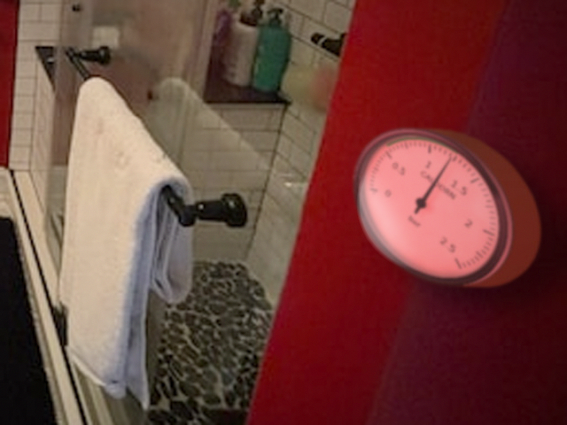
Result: 1.25 (bar)
